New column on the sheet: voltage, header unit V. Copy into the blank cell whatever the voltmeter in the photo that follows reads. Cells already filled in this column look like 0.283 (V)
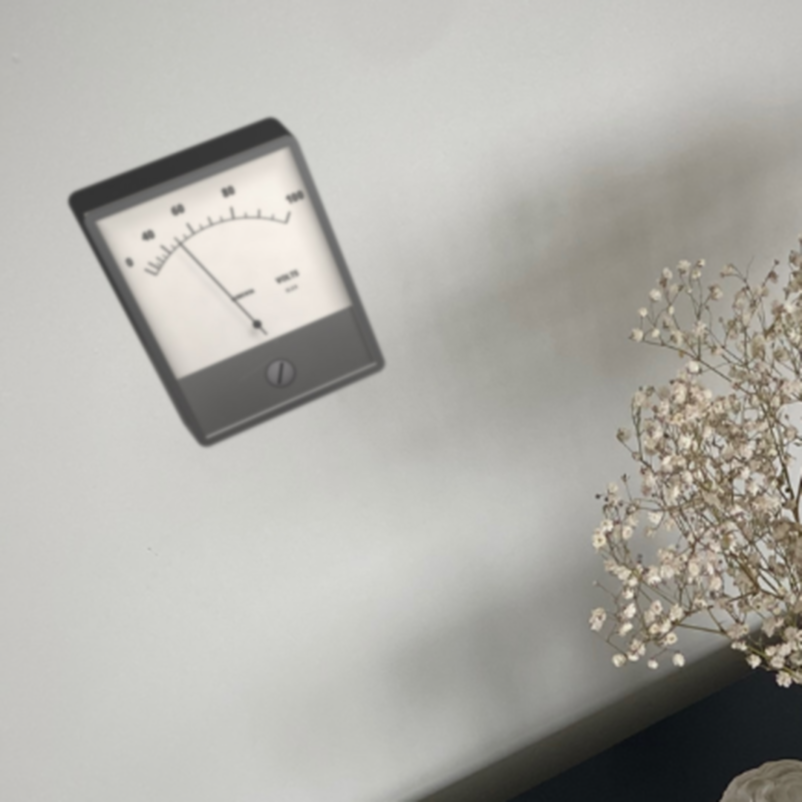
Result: 50 (V)
